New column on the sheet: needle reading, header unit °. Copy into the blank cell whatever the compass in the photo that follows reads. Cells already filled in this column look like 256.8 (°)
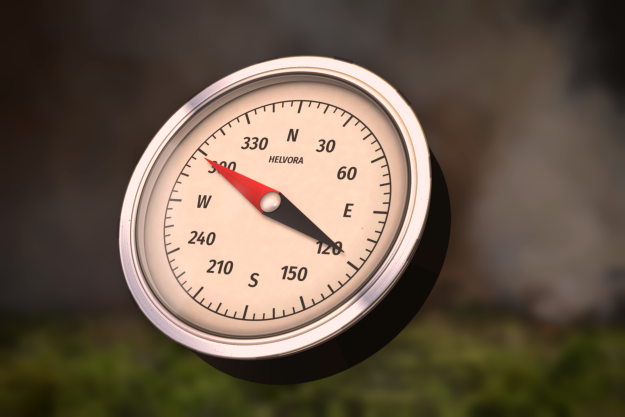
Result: 297.5 (°)
